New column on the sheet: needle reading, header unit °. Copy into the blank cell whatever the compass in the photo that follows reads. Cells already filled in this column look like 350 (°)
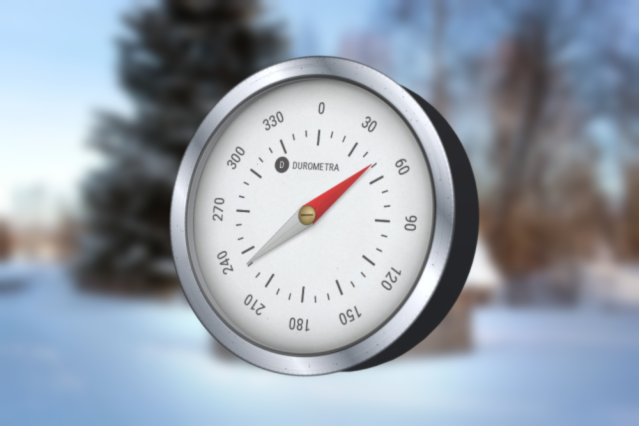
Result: 50 (°)
